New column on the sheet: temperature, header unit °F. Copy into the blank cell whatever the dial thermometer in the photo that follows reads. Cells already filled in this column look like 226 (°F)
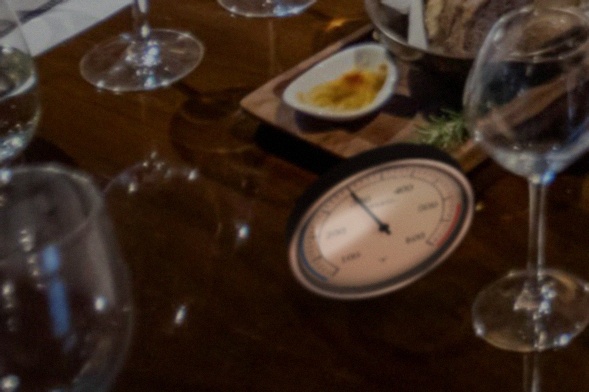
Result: 300 (°F)
